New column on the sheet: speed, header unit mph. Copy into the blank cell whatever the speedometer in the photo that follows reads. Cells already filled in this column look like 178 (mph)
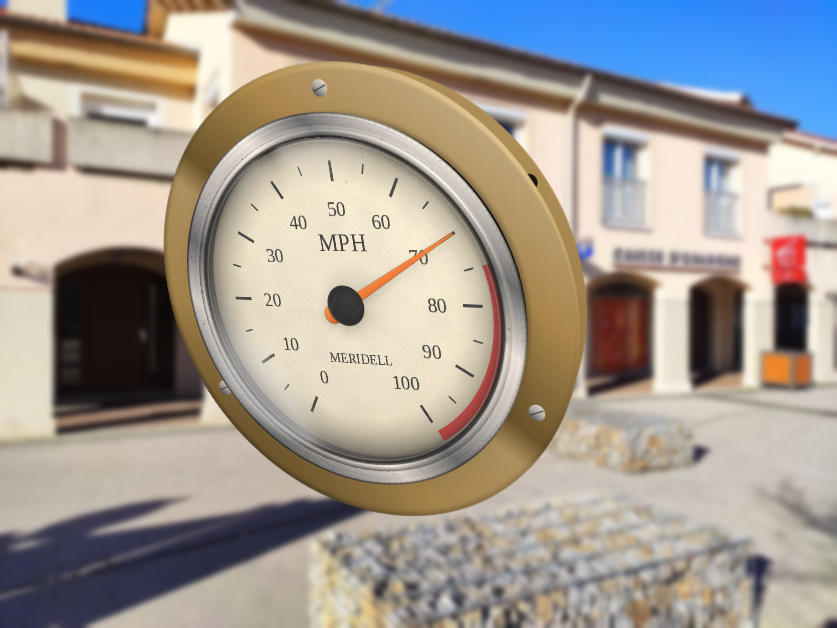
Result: 70 (mph)
